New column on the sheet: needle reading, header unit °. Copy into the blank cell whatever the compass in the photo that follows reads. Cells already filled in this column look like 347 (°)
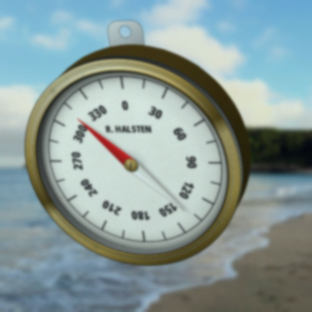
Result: 315 (°)
